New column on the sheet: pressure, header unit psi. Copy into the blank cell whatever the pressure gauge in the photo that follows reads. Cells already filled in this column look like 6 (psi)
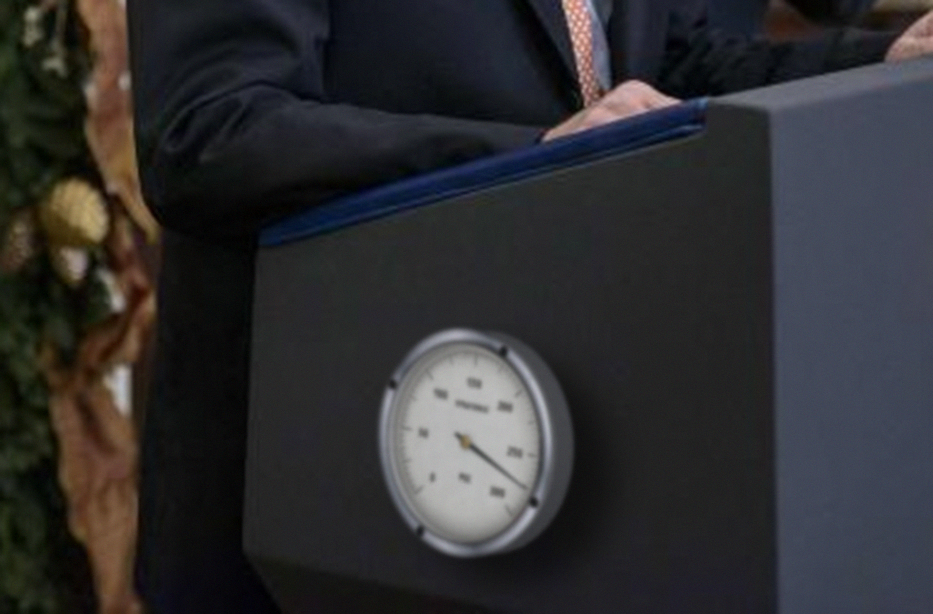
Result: 275 (psi)
